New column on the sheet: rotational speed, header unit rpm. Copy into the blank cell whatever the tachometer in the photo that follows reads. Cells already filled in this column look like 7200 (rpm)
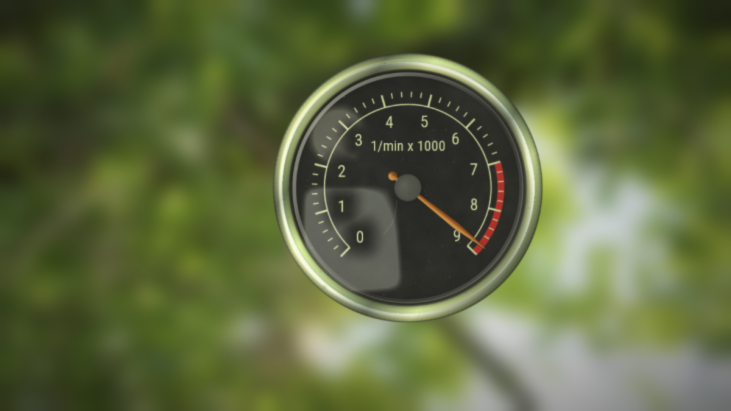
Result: 8800 (rpm)
